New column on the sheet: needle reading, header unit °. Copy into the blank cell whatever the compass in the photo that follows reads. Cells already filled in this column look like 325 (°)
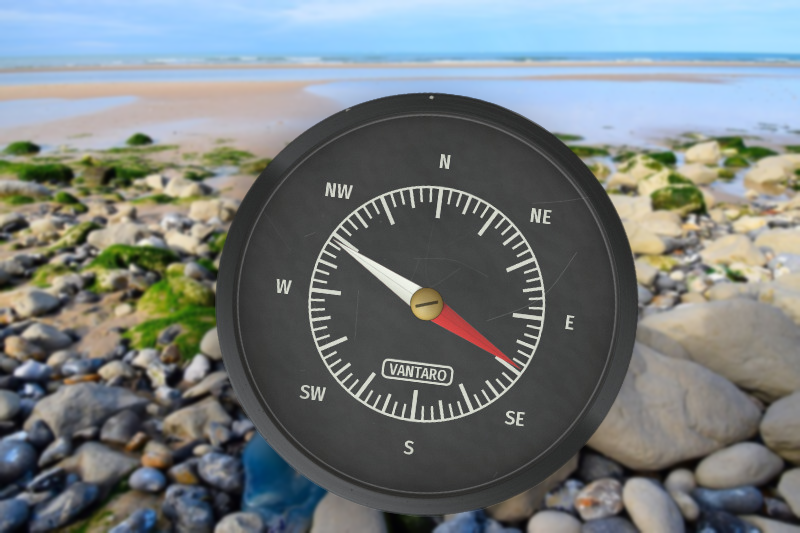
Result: 117.5 (°)
